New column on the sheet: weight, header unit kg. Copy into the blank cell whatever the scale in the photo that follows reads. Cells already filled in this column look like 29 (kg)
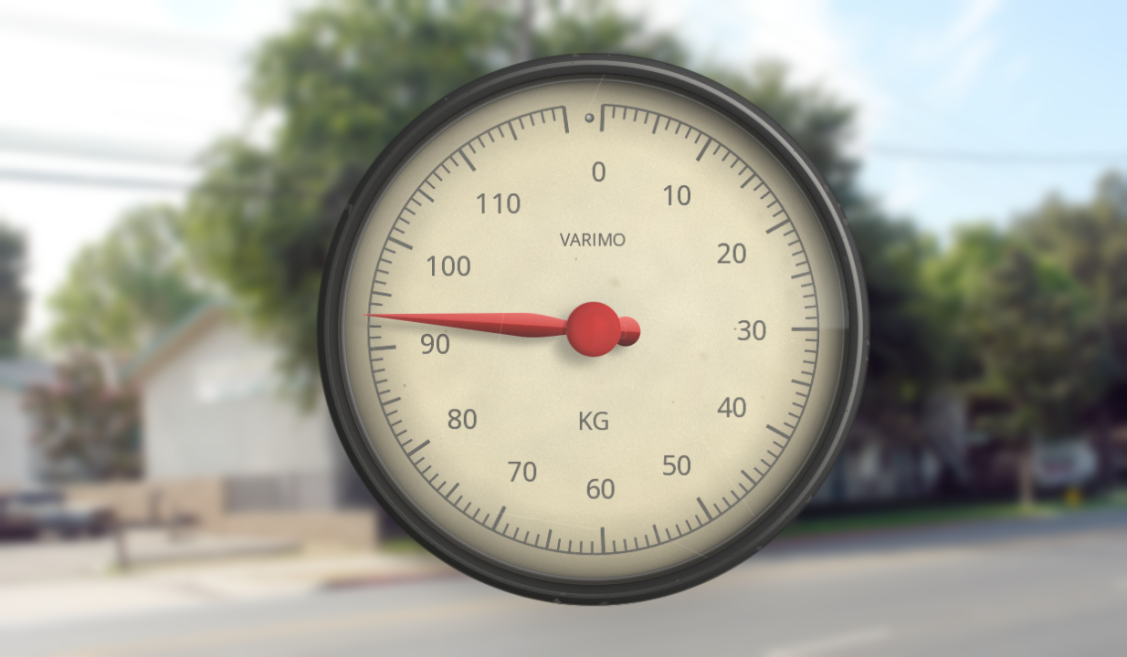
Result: 93 (kg)
